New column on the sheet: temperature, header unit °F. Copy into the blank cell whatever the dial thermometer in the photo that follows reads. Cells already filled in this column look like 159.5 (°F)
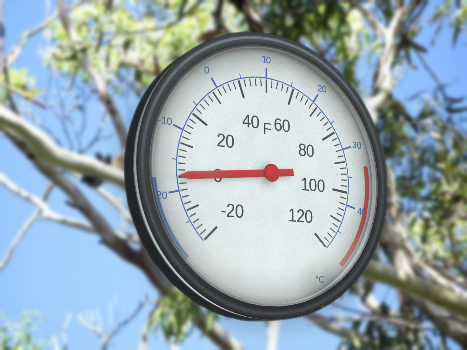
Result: 0 (°F)
